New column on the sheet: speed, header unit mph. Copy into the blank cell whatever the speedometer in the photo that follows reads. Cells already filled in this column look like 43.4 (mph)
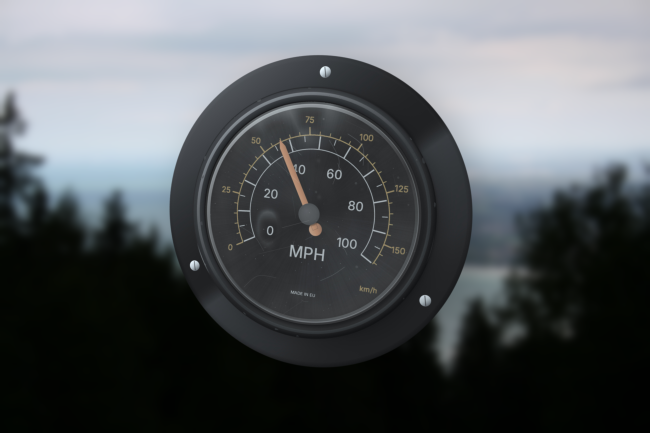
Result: 37.5 (mph)
